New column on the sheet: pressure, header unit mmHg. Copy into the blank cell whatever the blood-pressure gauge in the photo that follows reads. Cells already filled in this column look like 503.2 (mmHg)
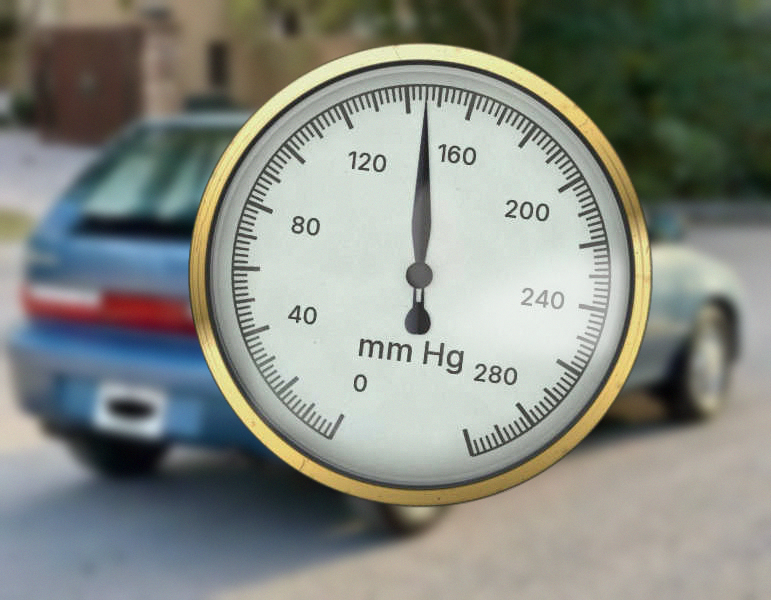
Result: 146 (mmHg)
